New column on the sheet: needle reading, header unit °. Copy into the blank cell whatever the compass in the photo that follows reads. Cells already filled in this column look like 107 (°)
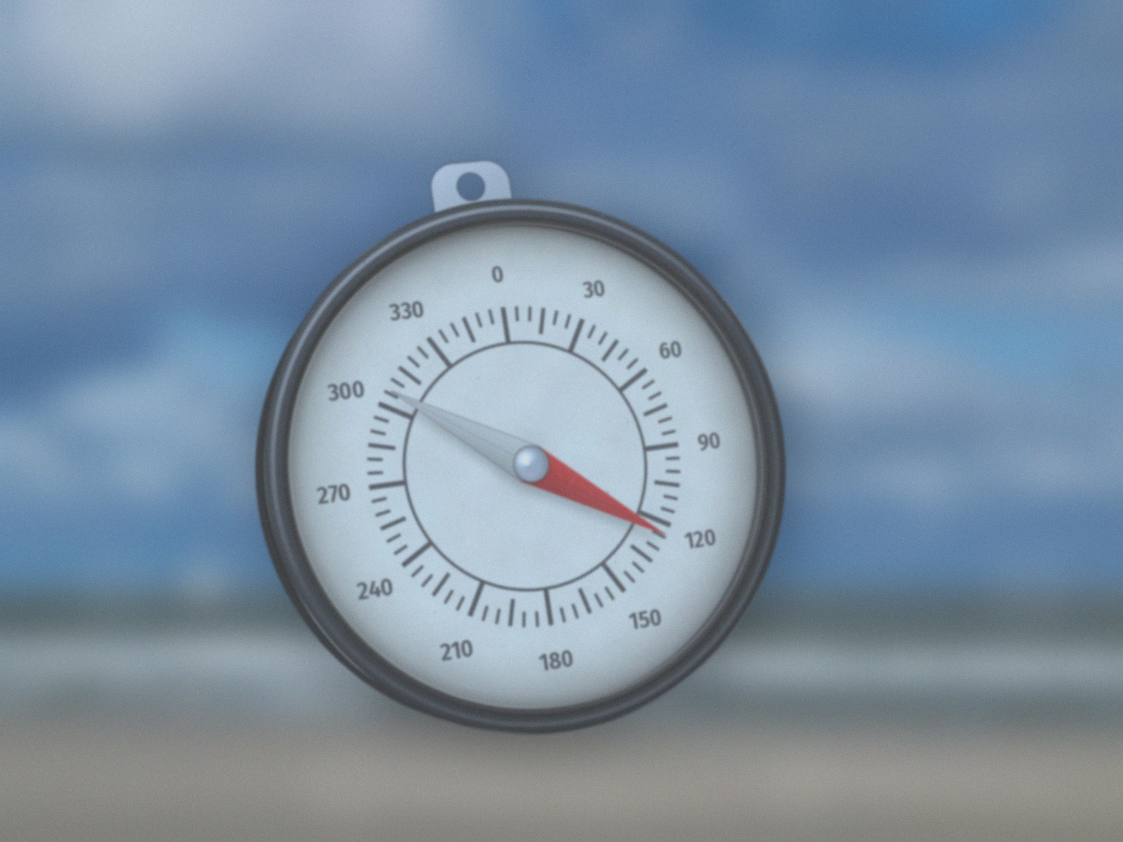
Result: 125 (°)
